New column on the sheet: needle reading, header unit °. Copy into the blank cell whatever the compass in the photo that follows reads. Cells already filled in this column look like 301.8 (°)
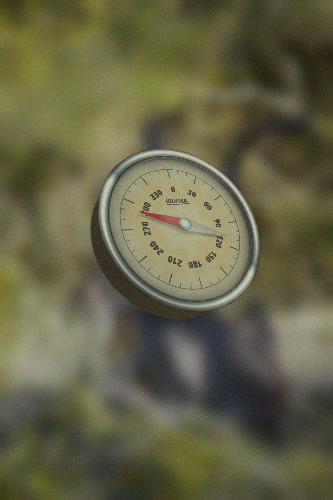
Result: 290 (°)
